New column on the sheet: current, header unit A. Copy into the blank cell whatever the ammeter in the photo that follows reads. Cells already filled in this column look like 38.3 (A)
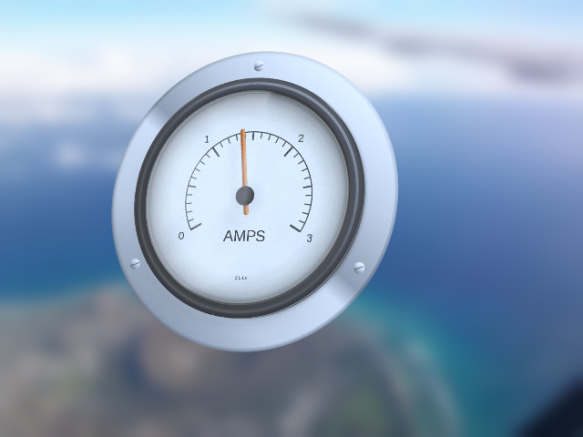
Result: 1.4 (A)
